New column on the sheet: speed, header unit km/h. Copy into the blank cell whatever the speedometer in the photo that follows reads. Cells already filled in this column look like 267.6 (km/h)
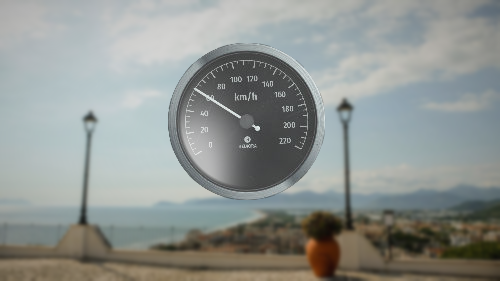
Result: 60 (km/h)
